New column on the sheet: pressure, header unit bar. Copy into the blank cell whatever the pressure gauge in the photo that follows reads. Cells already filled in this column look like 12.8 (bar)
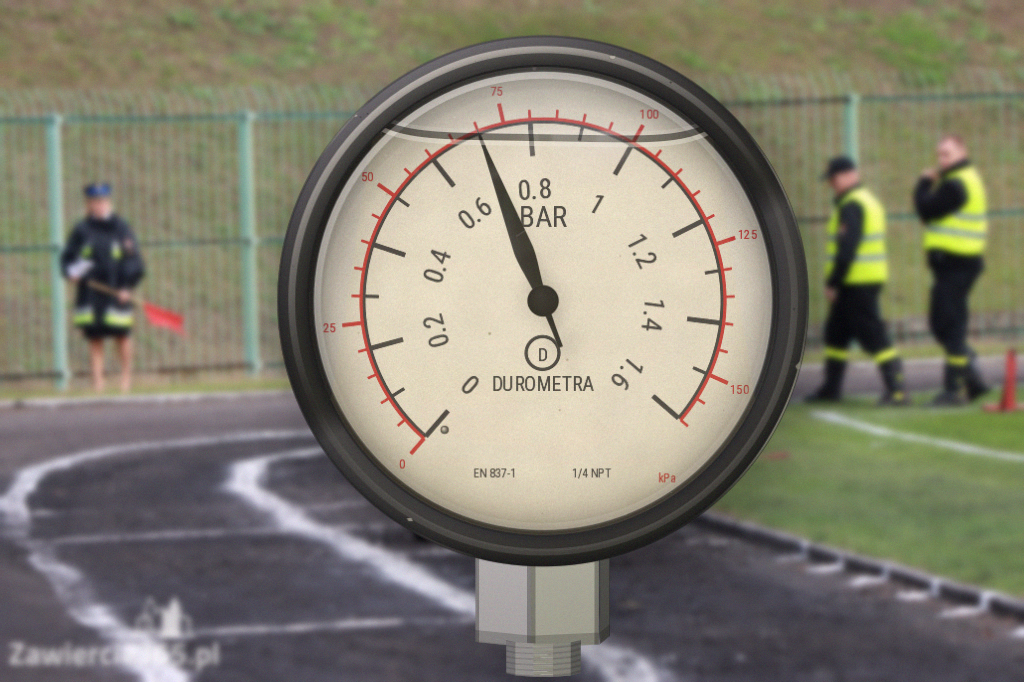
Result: 0.7 (bar)
